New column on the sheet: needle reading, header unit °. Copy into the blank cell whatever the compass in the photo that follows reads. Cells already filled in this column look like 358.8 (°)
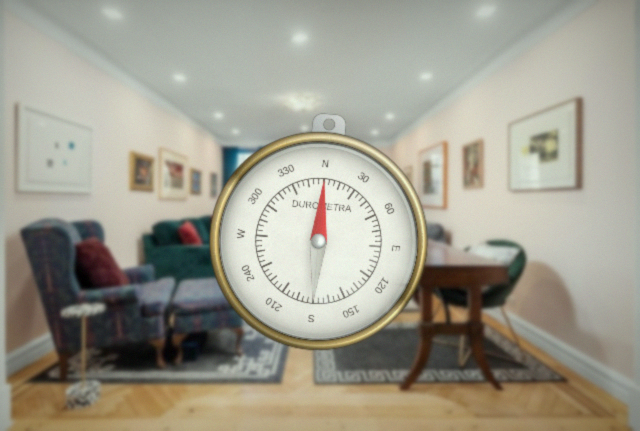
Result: 0 (°)
